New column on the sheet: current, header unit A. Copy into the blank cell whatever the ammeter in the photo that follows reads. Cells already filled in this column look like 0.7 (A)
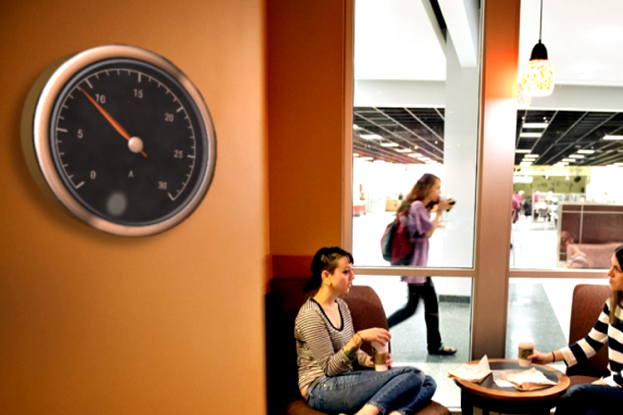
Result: 9 (A)
